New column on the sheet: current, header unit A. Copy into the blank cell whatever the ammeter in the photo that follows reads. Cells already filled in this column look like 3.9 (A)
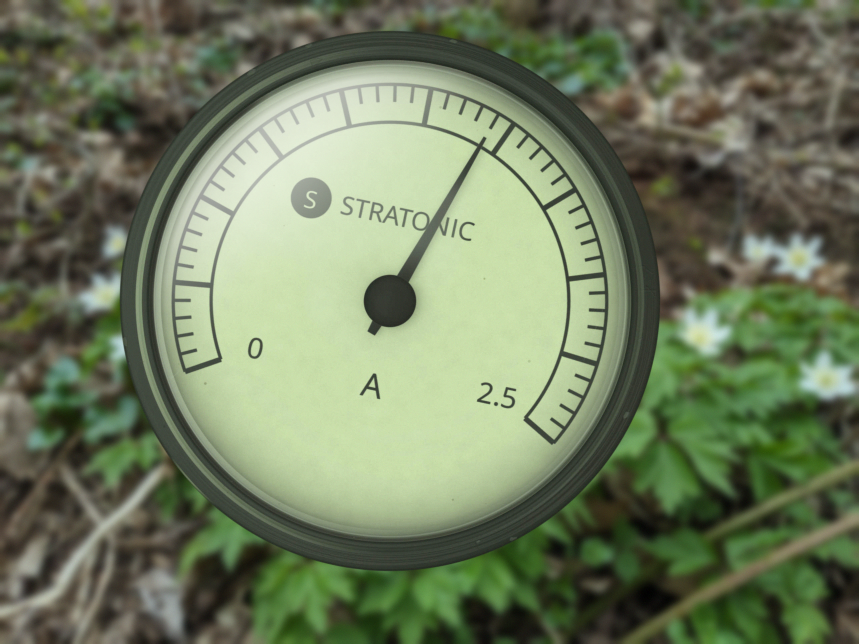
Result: 1.45 (A)
